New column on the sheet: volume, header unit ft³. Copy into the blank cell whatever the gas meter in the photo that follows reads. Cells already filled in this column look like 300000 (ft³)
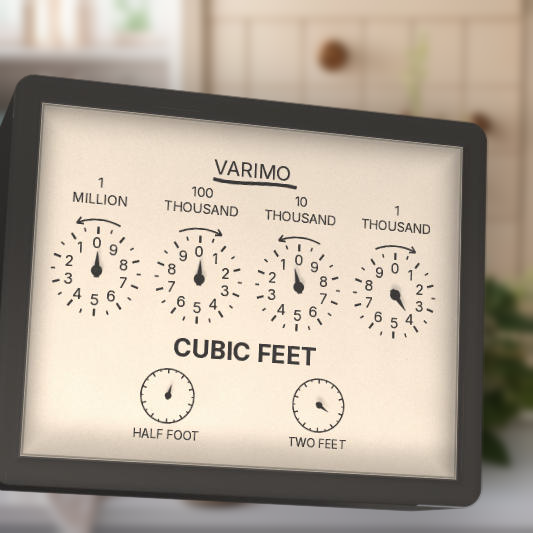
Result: 400 (ft³)
